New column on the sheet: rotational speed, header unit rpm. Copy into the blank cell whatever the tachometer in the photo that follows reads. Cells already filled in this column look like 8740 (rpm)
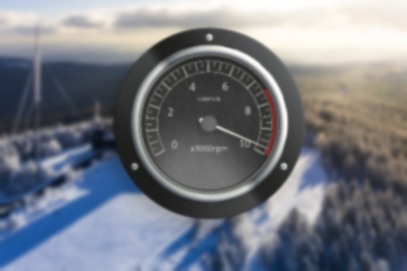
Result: 9750 (rpm)
